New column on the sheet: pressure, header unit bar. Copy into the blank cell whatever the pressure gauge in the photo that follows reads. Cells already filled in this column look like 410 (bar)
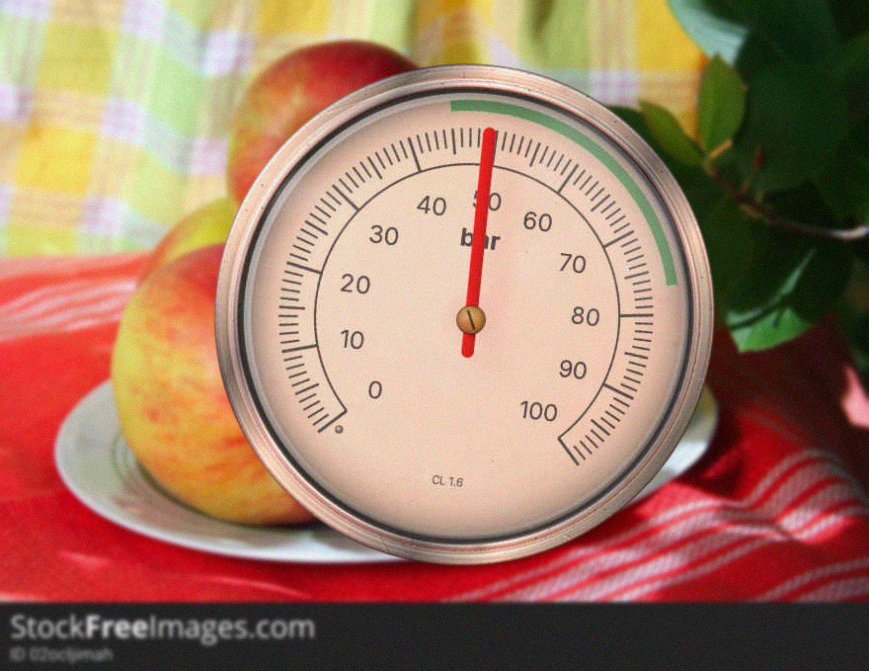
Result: 49 (bar)
